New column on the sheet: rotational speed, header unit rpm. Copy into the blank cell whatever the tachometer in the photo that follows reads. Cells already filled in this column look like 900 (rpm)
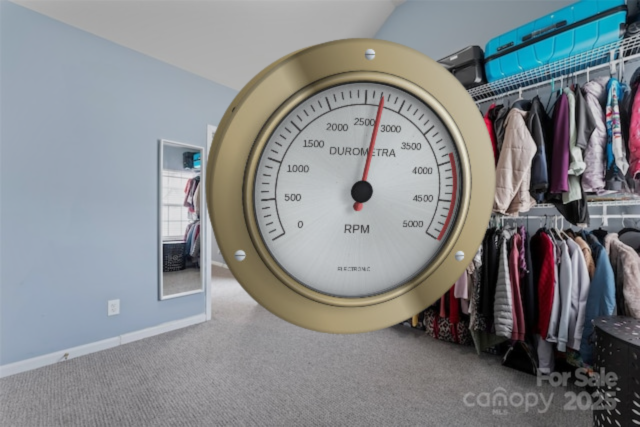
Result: 2700 (rpm)
